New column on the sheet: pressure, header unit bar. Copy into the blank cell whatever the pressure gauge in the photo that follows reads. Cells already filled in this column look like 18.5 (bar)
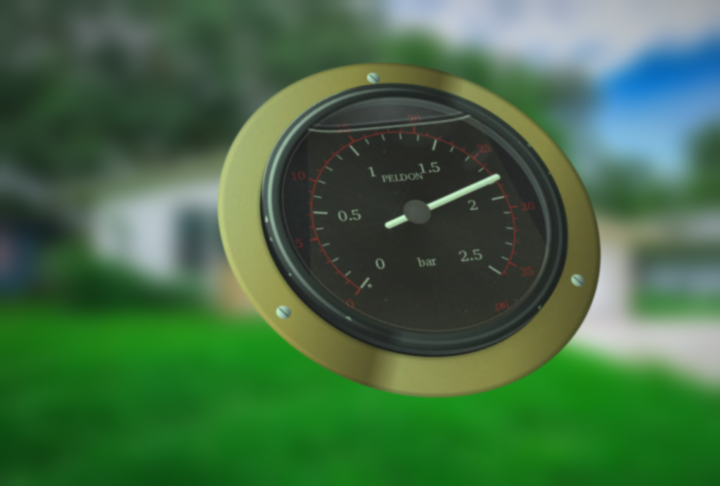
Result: 1.9 (bar)
